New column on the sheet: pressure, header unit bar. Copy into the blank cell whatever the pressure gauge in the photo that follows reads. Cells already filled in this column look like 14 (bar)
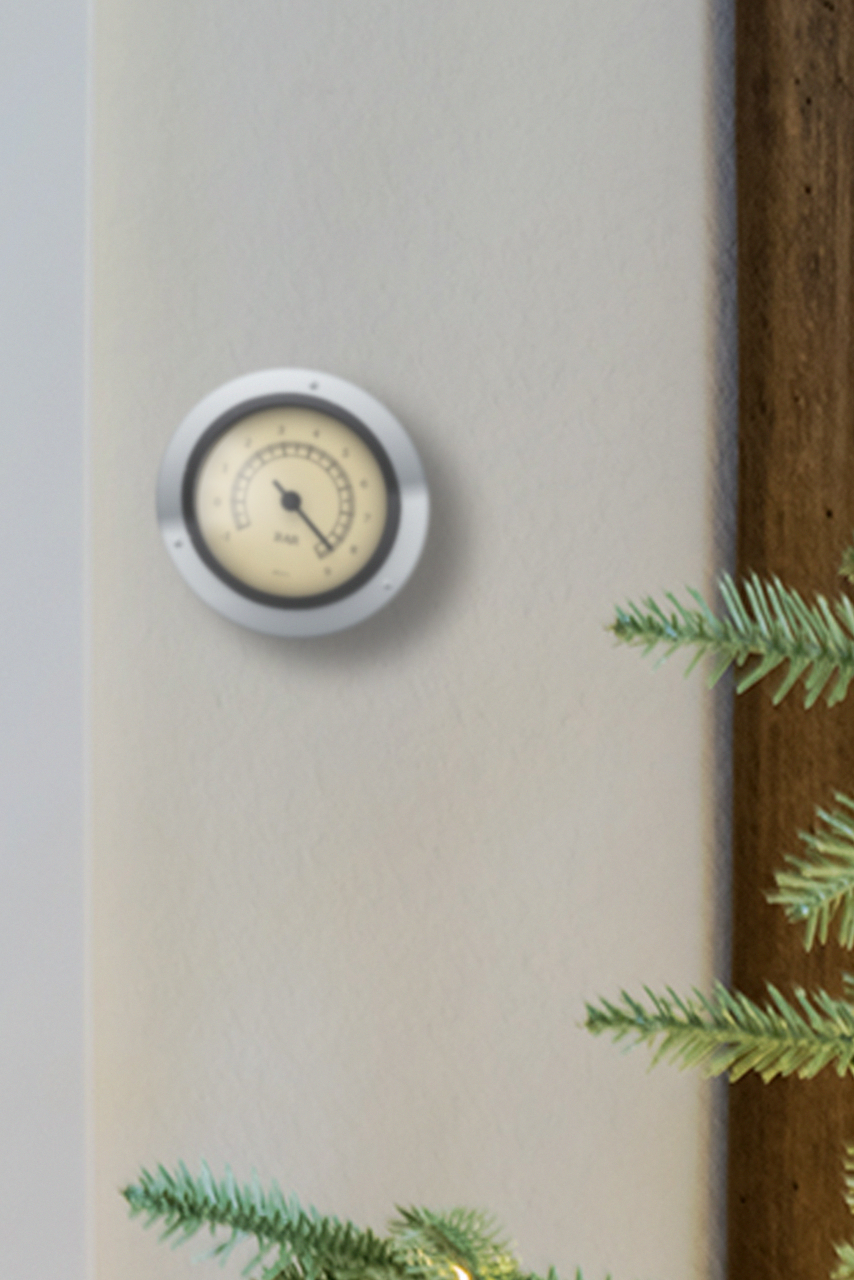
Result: 8.5 (bar)
